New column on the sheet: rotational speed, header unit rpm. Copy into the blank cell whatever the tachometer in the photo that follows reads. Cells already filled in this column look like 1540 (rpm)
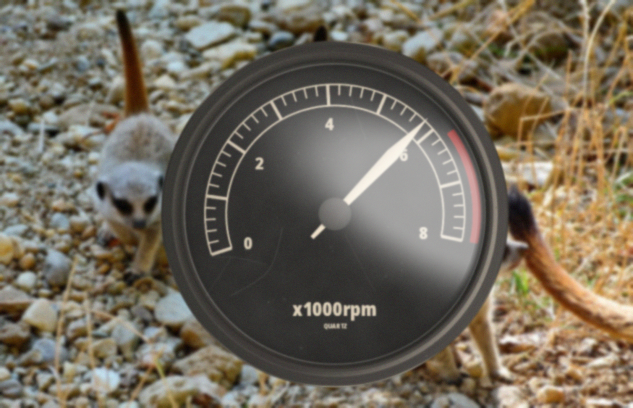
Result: 5800 (rpm)
